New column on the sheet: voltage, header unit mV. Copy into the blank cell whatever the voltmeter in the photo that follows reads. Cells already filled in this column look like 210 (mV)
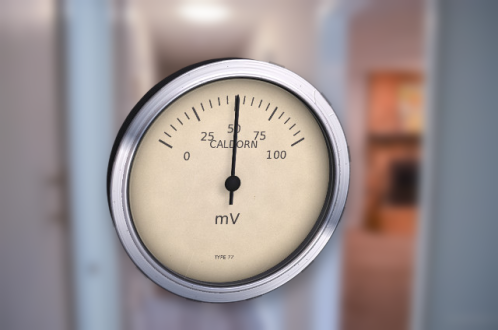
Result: 50 (mV)
